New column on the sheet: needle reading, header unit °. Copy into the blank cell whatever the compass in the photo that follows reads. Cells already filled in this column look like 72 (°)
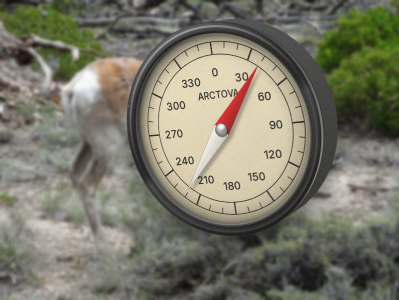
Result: 40 (°)
